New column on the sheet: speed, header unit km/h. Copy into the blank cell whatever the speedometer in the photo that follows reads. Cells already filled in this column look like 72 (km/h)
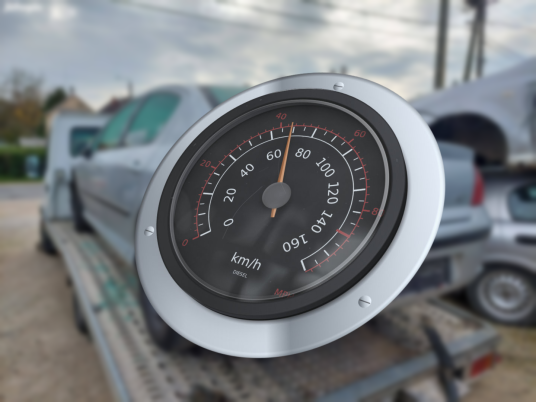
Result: 70 (km/h)
